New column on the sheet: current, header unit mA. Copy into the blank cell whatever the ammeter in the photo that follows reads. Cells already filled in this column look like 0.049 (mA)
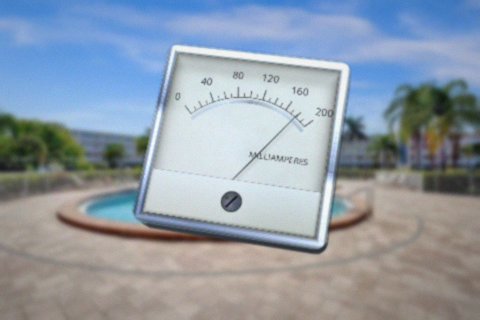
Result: 180 (mA)
